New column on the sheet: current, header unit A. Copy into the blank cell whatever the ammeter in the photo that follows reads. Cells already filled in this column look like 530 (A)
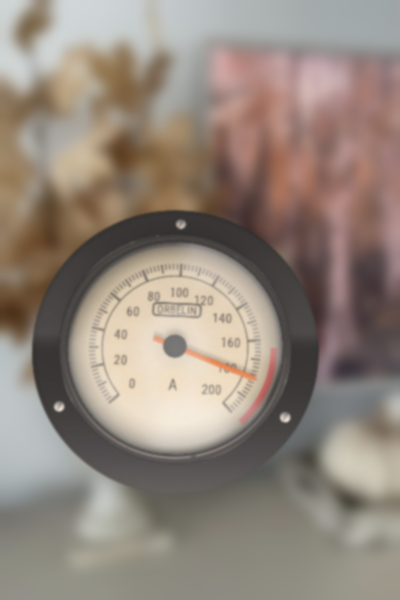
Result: 180 (A)
